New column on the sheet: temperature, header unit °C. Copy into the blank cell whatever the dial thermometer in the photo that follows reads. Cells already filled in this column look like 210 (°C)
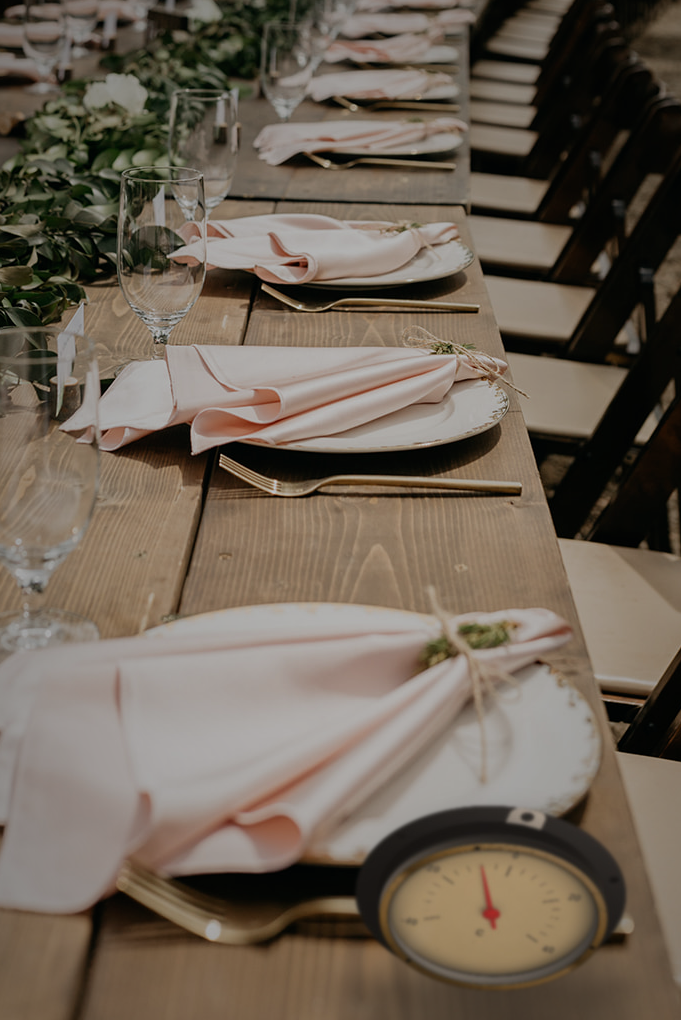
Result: -8 (°C)
